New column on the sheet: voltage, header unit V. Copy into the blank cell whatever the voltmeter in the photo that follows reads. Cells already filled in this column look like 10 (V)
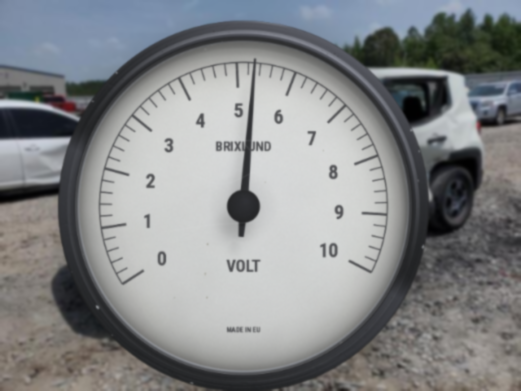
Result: 5.3 (V)
